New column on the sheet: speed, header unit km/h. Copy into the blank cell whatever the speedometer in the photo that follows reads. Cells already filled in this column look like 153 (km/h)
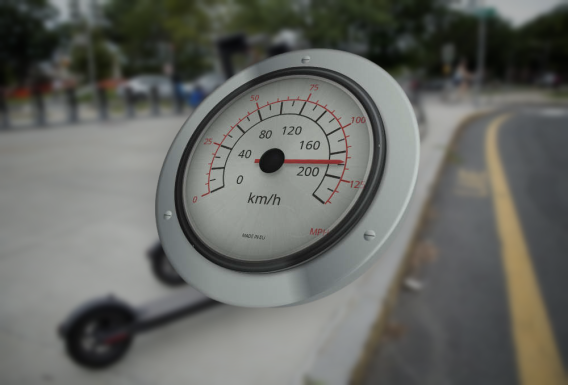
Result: 190 (km/h)
